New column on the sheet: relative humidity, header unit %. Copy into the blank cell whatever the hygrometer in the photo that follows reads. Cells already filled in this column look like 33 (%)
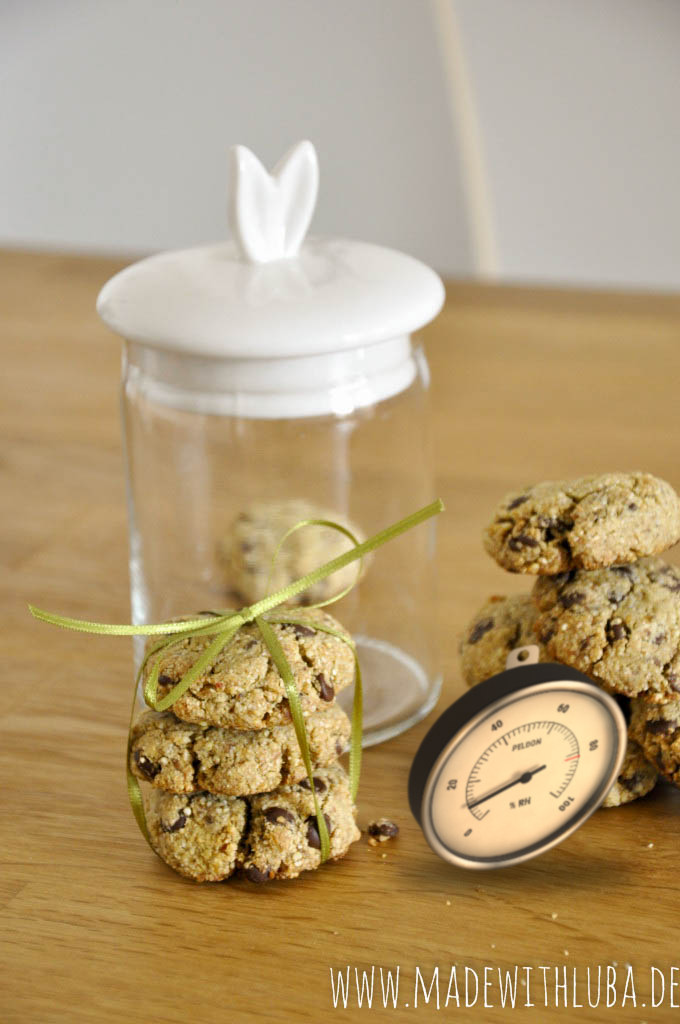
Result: 10 (%)
